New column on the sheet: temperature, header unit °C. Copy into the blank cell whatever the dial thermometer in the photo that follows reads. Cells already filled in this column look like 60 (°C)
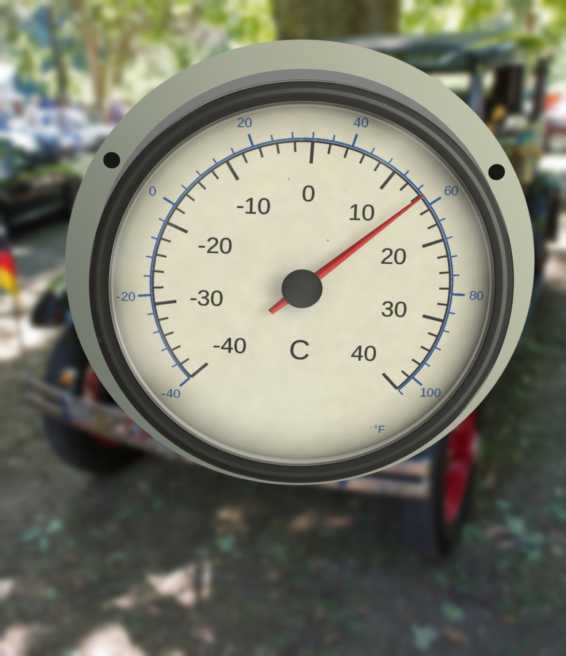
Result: 14 (°C)
